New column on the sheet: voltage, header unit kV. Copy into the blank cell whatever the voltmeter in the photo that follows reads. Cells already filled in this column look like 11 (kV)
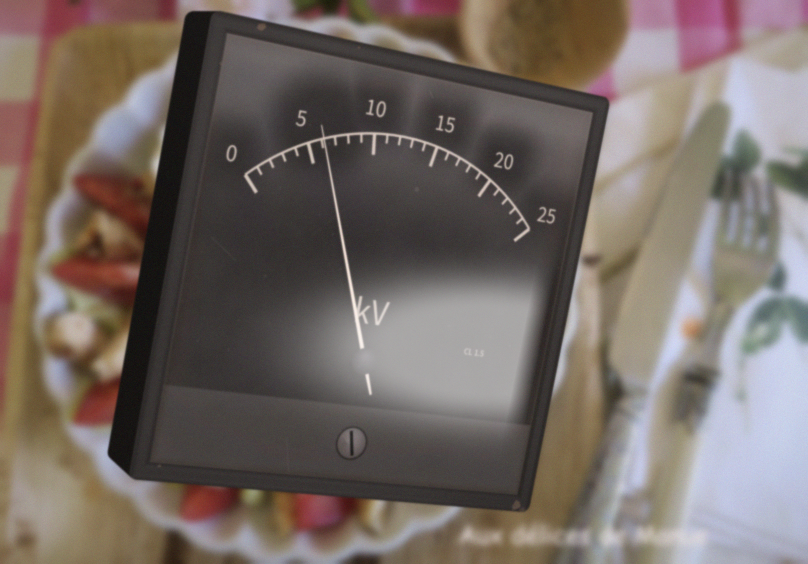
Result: 6 (kV)
